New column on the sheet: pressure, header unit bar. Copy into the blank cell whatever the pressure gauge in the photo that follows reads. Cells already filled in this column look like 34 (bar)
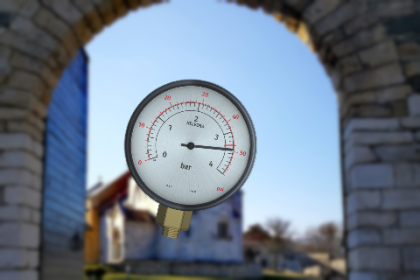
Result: 3.4 (bar)
